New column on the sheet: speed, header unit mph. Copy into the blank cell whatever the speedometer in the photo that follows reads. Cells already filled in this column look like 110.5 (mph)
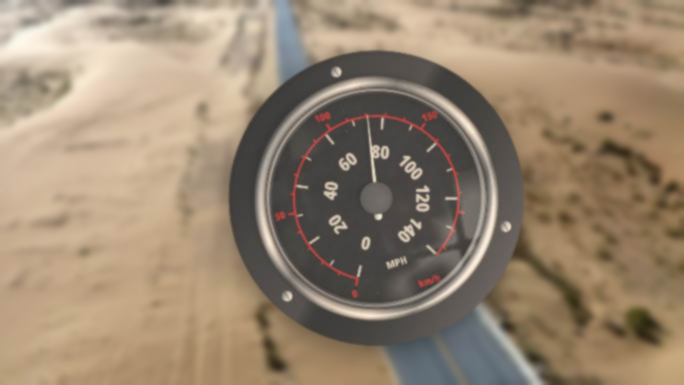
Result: 75 (mph)
